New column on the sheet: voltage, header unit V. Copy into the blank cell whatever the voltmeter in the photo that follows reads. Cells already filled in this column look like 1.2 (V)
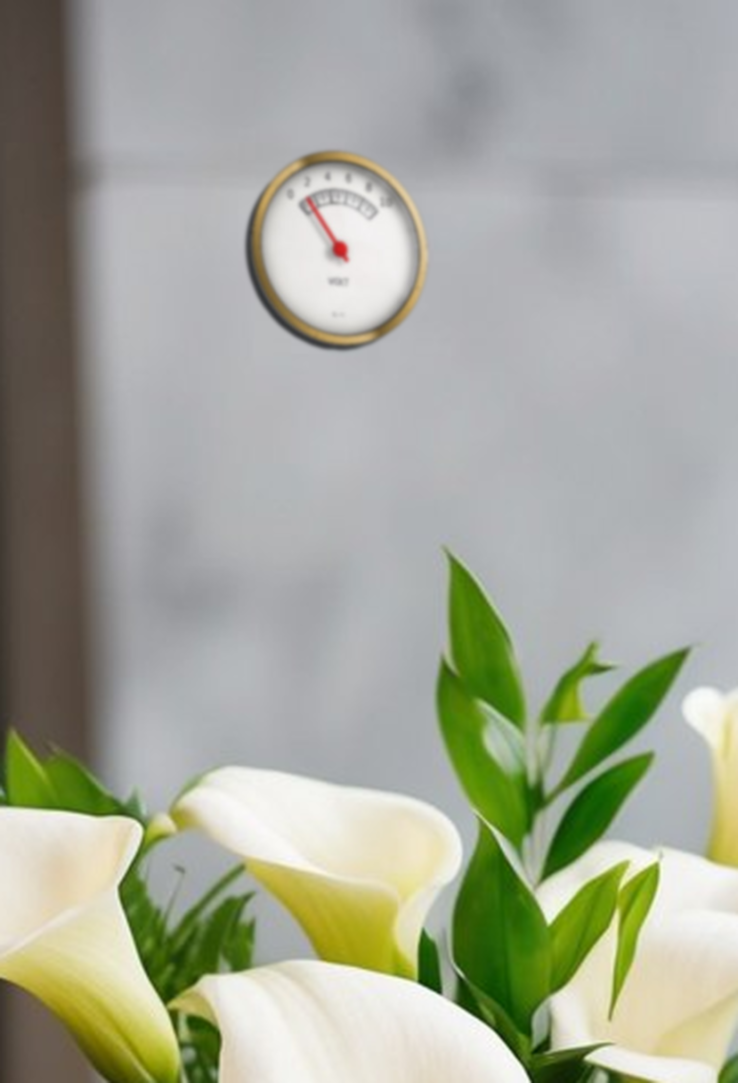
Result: 1 (V)
